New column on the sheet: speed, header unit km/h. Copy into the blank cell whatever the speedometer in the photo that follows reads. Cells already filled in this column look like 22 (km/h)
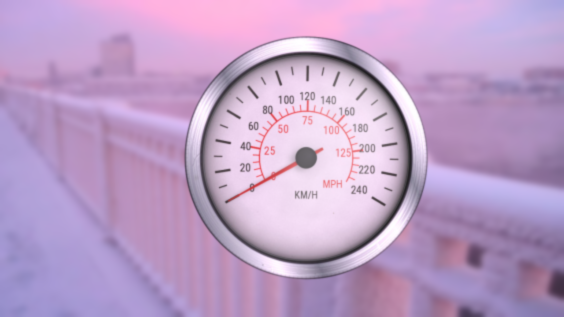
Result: 0 (km/h)
